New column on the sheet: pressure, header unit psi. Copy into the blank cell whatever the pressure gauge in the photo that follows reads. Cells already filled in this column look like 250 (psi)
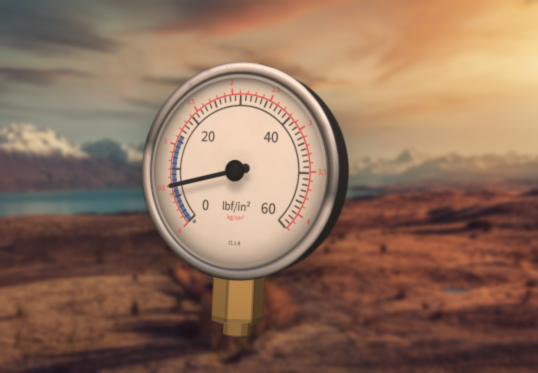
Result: 7 (psi)
